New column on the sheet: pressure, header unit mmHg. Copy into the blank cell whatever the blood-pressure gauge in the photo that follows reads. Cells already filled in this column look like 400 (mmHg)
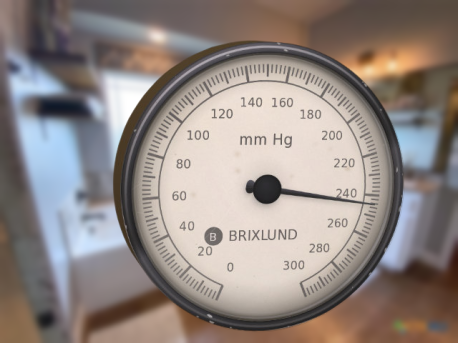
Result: 244 (mmHg)
